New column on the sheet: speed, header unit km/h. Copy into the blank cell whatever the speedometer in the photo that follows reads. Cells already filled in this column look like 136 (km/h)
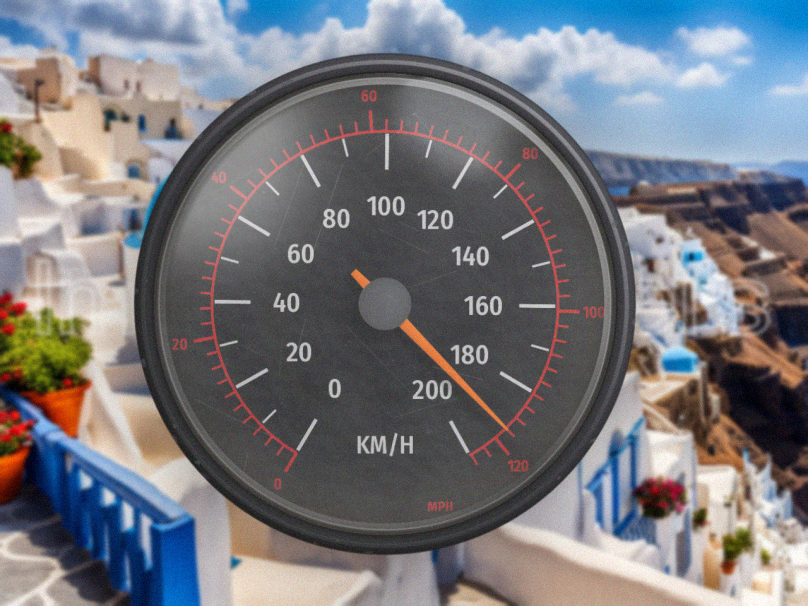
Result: 190 (km/h)
